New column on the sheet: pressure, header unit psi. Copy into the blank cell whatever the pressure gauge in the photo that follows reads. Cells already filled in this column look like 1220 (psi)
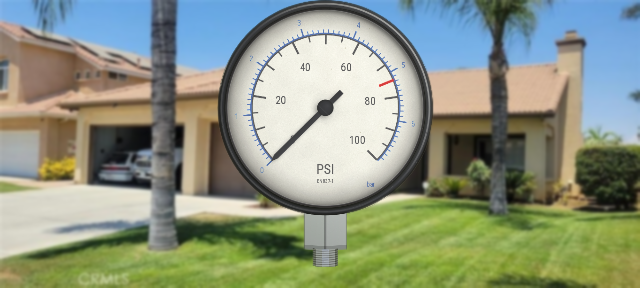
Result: 0 (psi)
